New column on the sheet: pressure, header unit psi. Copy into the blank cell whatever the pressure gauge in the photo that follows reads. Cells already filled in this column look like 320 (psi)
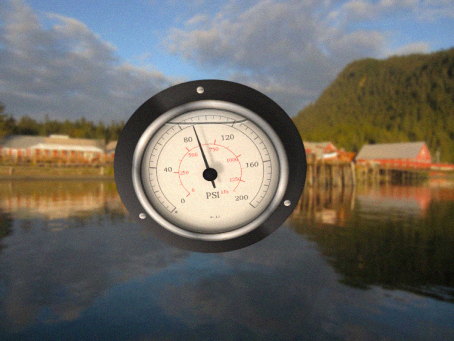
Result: 90 (psi)
